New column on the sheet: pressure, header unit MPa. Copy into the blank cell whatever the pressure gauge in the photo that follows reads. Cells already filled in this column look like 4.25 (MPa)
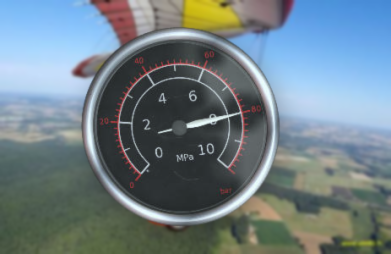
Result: 8 (MPa)
